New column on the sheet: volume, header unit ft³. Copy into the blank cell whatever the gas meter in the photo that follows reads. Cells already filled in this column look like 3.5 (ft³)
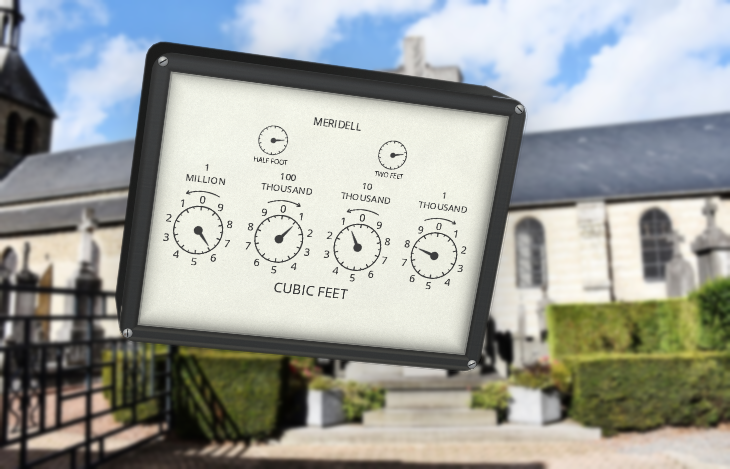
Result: 610800 (ft³)
